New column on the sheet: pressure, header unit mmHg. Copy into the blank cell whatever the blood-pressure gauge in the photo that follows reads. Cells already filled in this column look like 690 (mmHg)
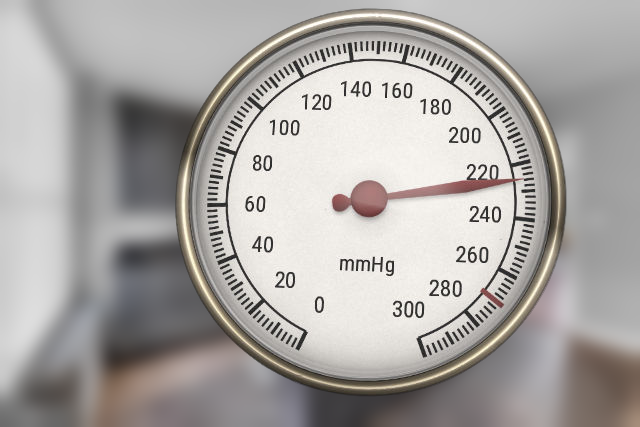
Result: 226 (mmHg)
